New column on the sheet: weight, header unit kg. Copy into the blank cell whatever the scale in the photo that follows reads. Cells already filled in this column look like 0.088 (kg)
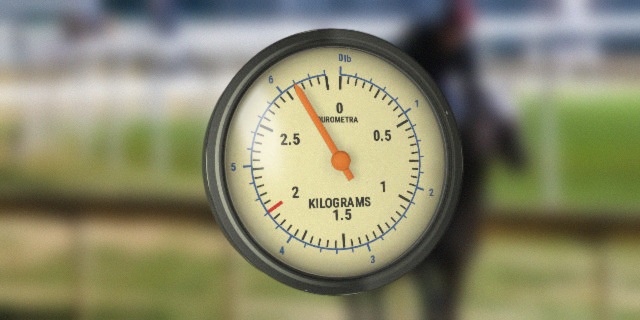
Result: 2.8 (kg)
